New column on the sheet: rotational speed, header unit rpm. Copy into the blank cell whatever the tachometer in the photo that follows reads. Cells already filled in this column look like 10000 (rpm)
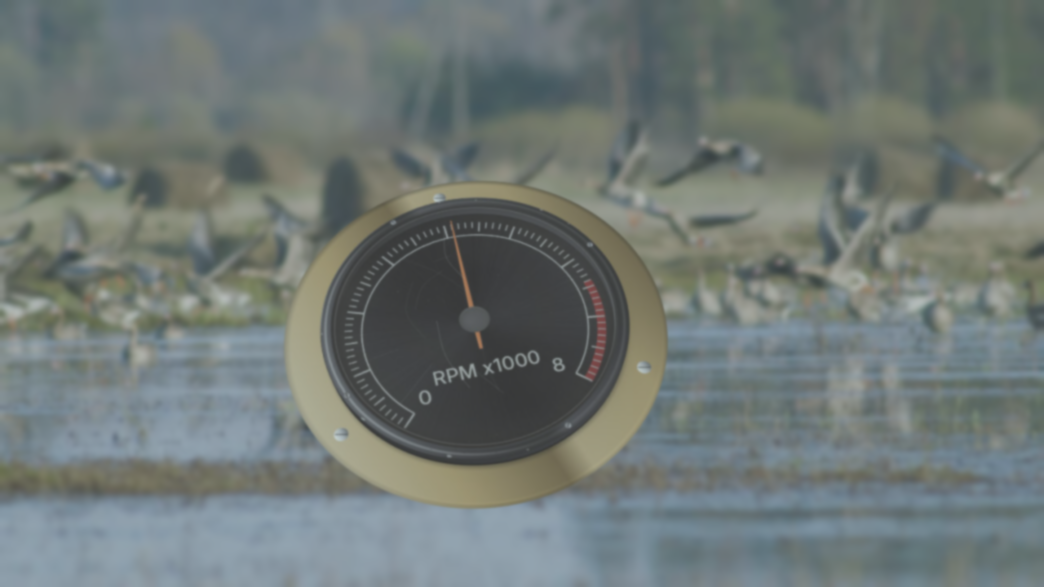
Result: 4100 (rpm)
